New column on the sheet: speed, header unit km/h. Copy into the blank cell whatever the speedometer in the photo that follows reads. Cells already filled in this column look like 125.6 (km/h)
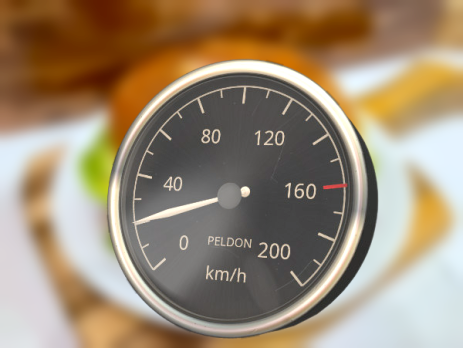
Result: 20 (km/h)
